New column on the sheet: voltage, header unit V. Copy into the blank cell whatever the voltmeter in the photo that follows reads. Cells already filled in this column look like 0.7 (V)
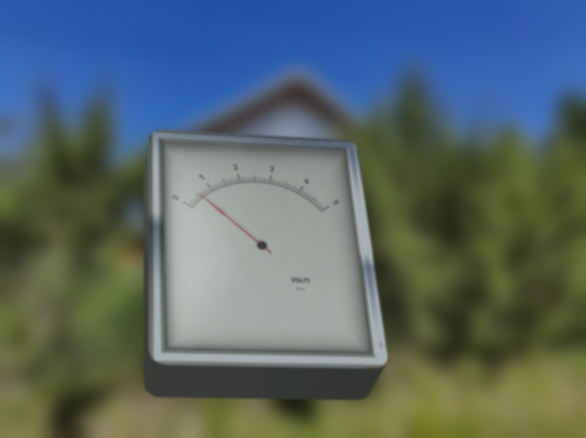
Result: 0.5 (V)
